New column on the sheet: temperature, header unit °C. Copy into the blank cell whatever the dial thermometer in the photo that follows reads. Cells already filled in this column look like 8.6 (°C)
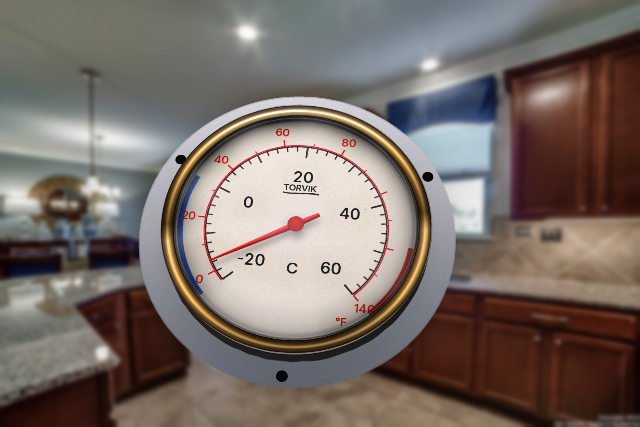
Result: -16 (°C)
